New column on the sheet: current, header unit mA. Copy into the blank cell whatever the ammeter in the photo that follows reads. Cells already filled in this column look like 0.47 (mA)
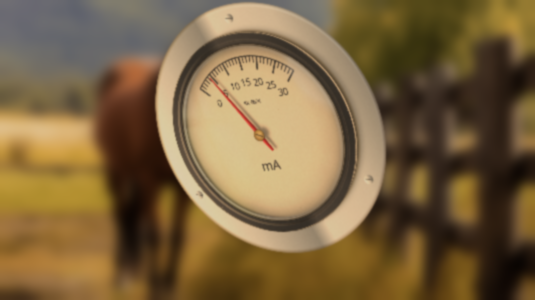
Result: 5 (mA)
